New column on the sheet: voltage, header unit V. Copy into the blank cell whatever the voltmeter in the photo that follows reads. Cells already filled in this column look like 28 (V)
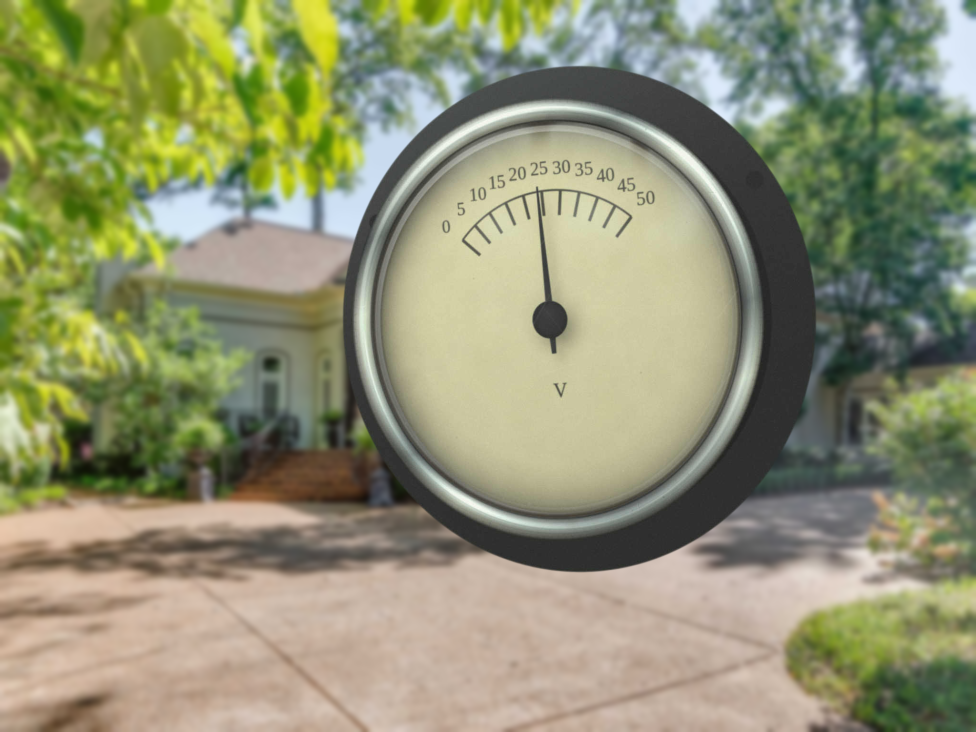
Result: 25 (V)
